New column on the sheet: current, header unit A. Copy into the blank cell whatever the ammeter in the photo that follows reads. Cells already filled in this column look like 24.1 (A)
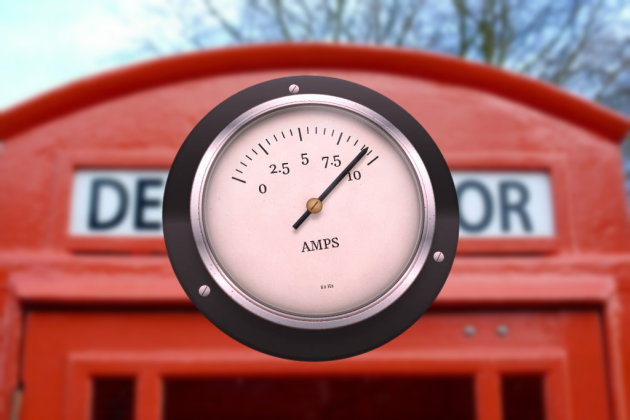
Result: 9.25 (A)
